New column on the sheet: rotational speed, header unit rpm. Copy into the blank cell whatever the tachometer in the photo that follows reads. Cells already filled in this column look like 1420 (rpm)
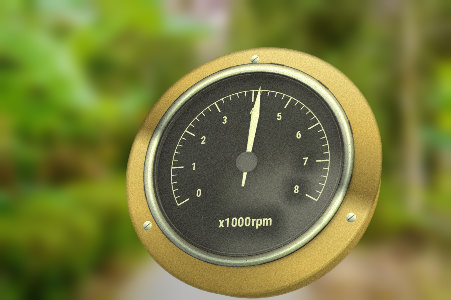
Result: 4200 (rpm)
